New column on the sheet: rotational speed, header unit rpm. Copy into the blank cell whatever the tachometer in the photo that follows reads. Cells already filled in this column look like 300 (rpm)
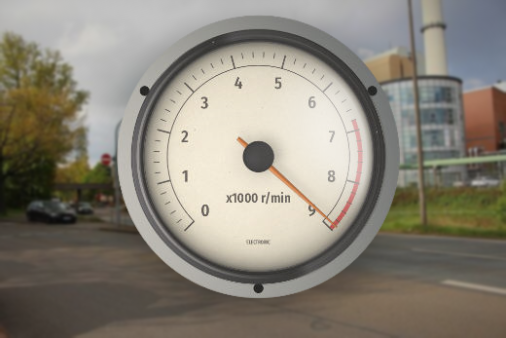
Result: 8900 (rpm)
